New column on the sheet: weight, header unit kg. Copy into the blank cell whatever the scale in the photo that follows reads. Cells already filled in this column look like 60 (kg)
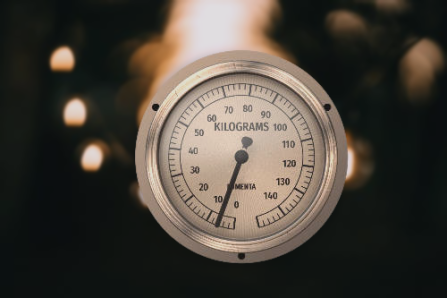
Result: 6 (kg)
